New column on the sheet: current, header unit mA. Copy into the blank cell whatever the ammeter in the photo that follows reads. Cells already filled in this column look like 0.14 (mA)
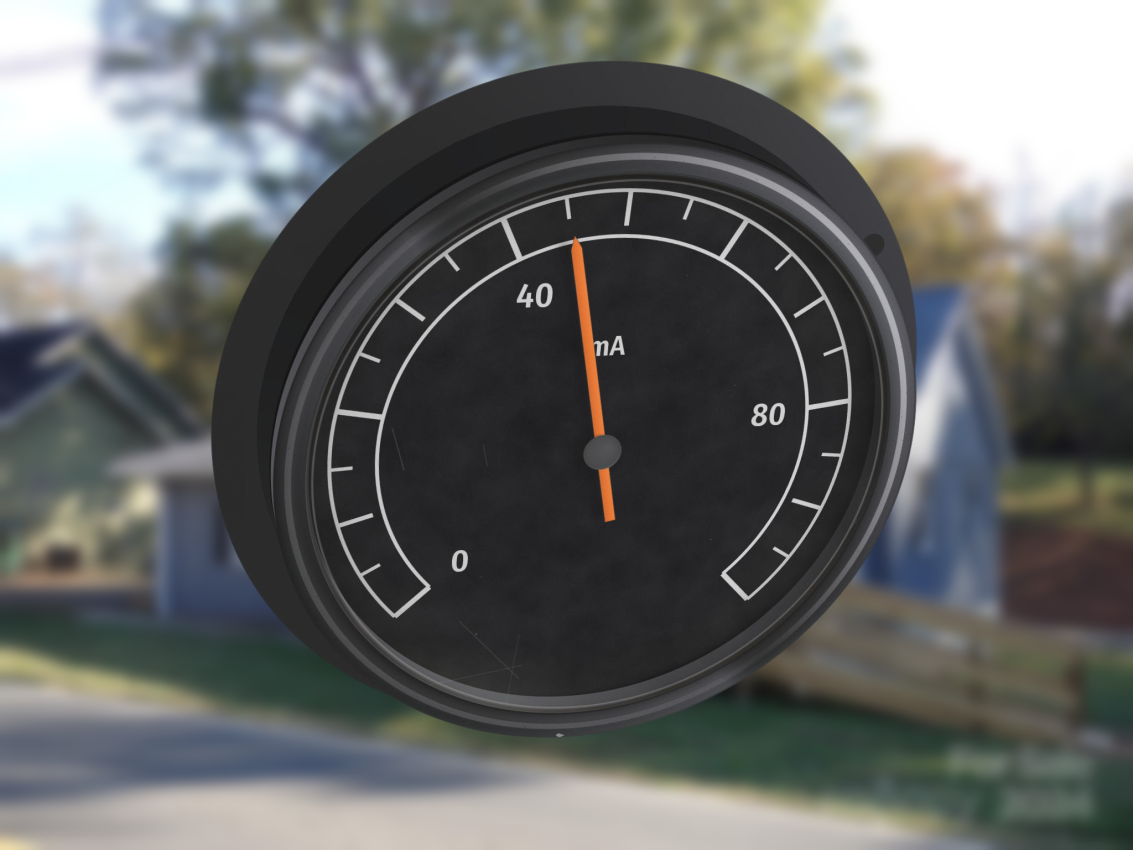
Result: 45 (mA)
